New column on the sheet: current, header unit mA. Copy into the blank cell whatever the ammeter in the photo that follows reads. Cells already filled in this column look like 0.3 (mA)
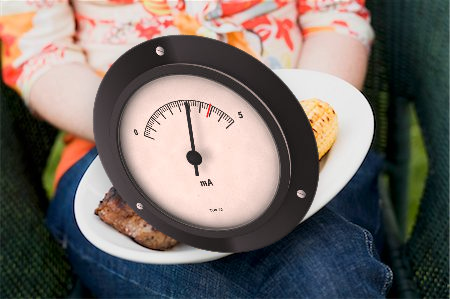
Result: 3 (mA)
